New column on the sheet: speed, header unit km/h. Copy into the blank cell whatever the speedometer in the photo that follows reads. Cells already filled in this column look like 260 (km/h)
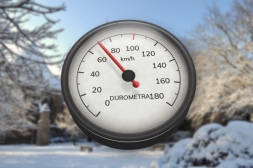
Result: 70 (km/h)
